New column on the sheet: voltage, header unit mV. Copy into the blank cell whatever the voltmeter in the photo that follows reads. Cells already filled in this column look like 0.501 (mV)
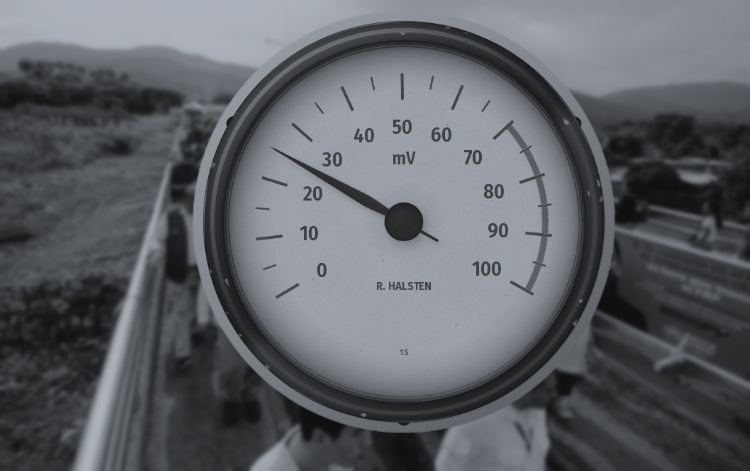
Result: 25 (mV)
